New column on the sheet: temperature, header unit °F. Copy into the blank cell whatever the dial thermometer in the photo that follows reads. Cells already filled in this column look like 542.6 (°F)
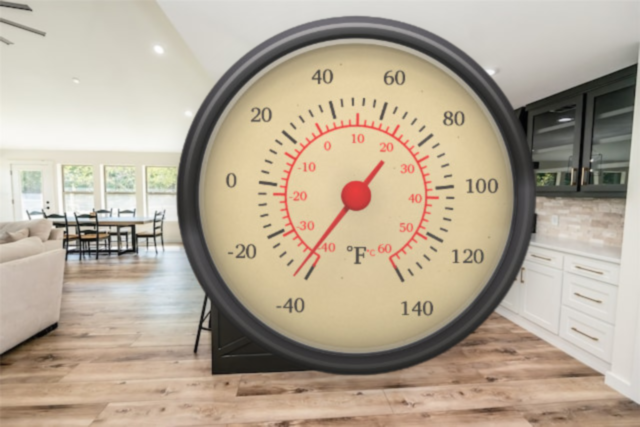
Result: -36 (°F)
